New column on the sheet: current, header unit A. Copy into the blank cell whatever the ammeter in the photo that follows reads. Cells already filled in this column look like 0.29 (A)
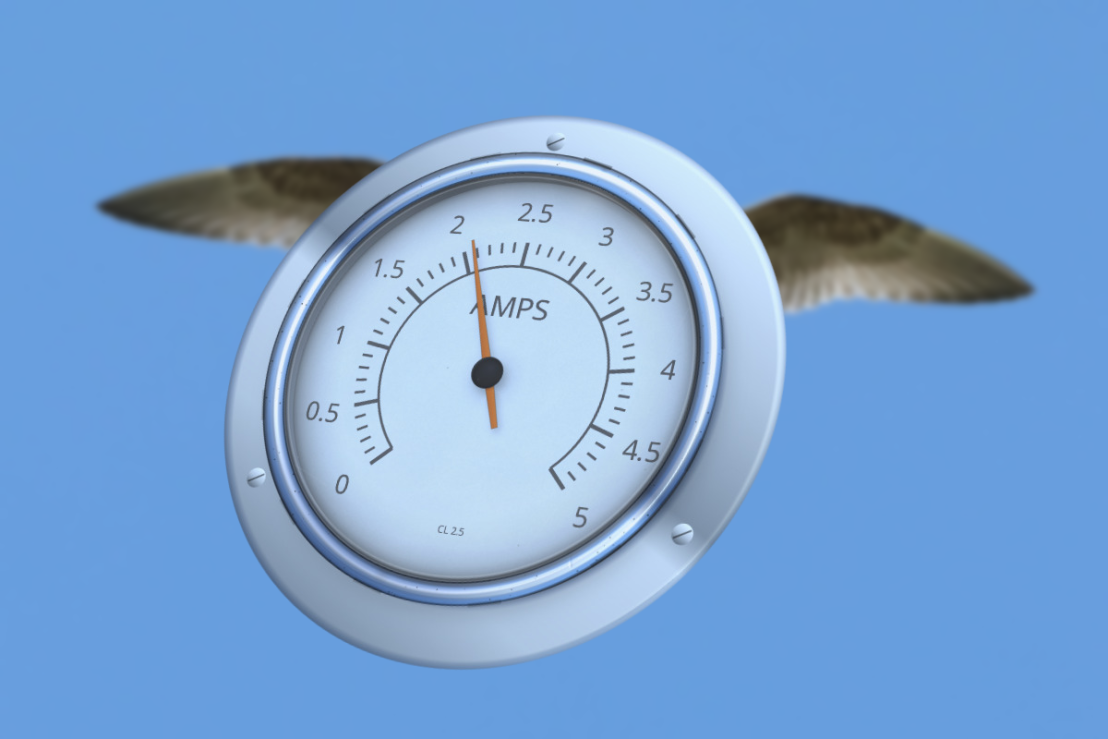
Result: 2.1 (A)
